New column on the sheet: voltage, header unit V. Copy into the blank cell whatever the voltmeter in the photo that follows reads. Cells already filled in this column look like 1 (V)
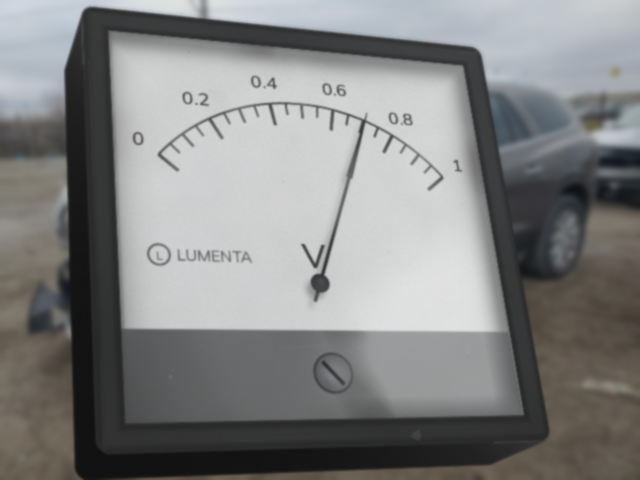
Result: 0.7 (V)
